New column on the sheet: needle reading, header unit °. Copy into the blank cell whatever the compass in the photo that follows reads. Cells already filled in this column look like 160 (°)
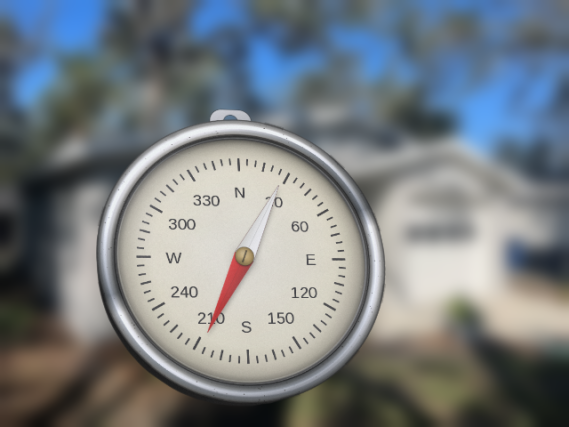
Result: 207.5 (°)
